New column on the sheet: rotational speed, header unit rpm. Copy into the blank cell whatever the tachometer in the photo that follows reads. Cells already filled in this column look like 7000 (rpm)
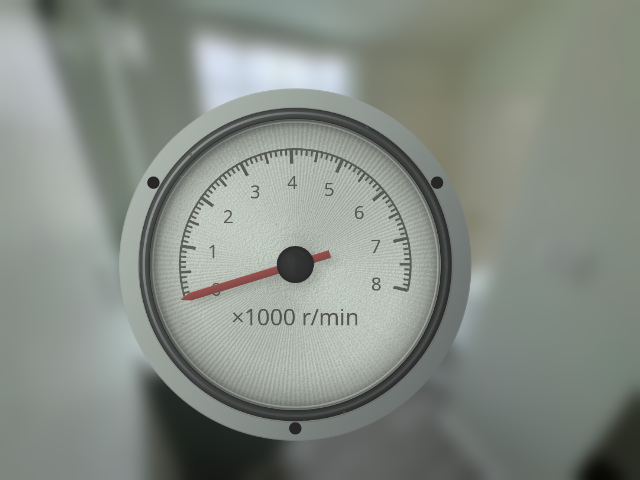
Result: 0 (rpm)
